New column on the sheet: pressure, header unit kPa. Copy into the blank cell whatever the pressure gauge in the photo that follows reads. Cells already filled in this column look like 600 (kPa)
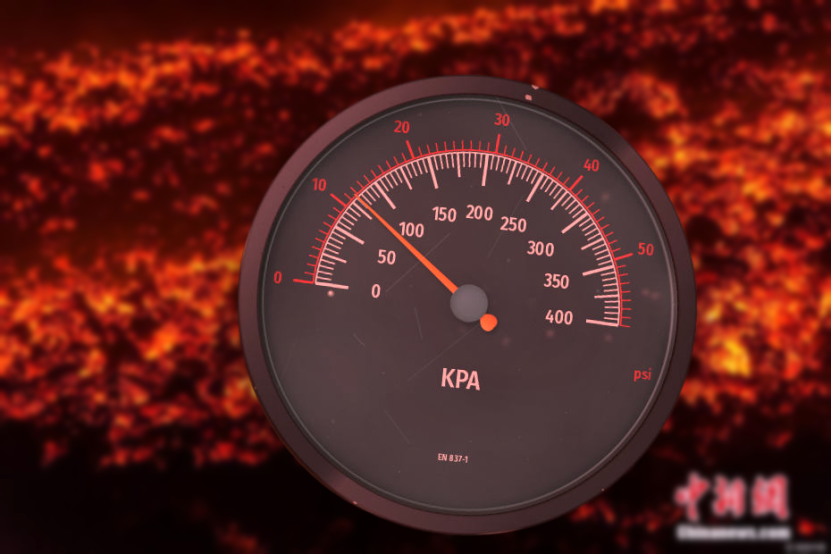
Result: 80 (kPa)
